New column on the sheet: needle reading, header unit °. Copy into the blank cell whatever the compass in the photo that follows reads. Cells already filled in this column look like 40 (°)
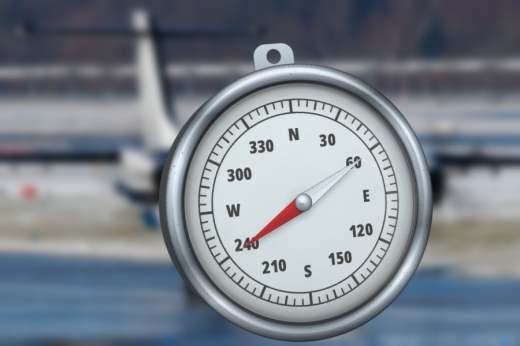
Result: 240 (°)
